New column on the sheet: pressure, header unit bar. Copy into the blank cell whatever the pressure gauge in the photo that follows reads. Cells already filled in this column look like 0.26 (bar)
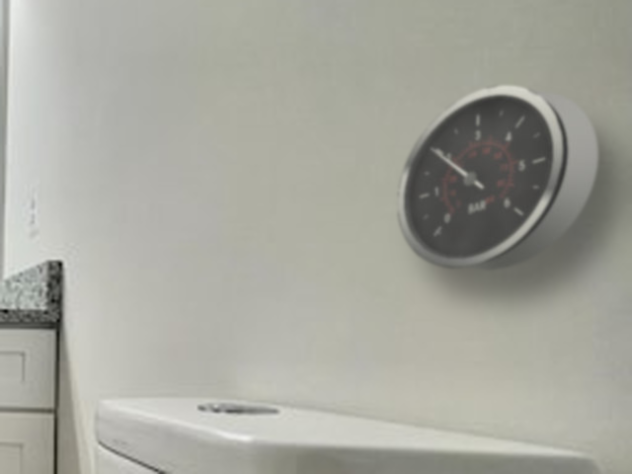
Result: 2 (bar)
